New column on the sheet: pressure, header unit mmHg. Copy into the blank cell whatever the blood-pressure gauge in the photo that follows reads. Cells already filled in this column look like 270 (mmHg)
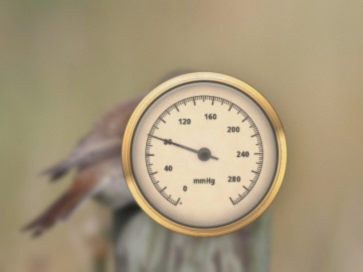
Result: 80 (mmHg)
